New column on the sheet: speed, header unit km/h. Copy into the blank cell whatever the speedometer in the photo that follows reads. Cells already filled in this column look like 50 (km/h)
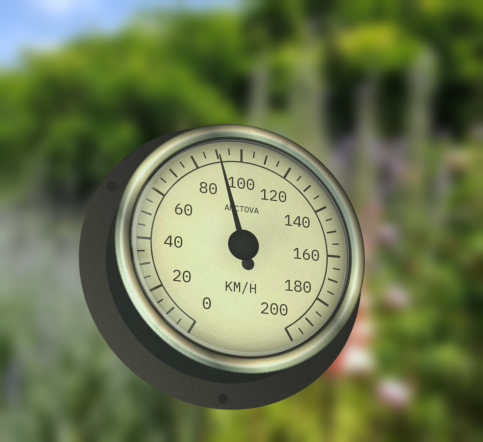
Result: 90 (km/h)
